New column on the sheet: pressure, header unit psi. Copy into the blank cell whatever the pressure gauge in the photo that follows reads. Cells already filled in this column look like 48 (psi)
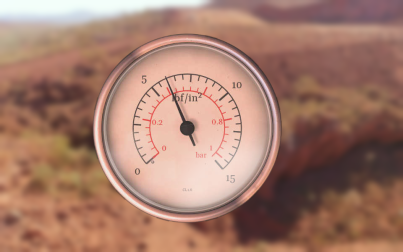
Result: 6 (psi)
